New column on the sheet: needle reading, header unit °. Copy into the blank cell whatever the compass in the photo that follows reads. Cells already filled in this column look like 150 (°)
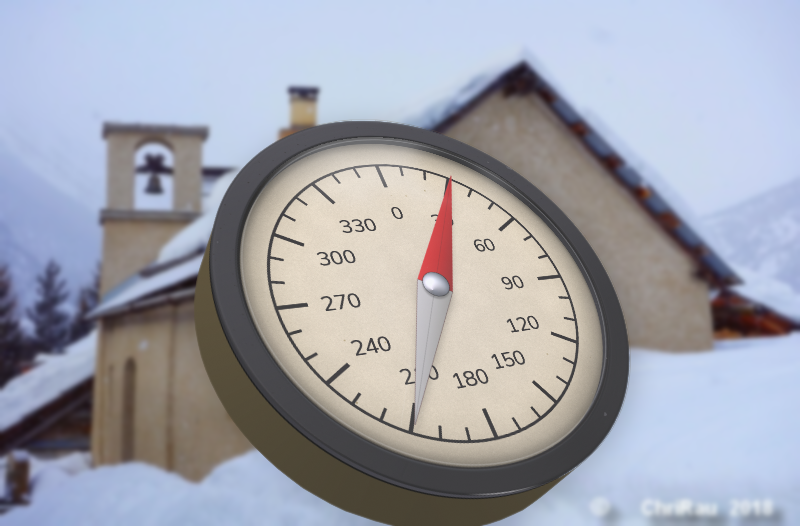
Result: 30 (°)
